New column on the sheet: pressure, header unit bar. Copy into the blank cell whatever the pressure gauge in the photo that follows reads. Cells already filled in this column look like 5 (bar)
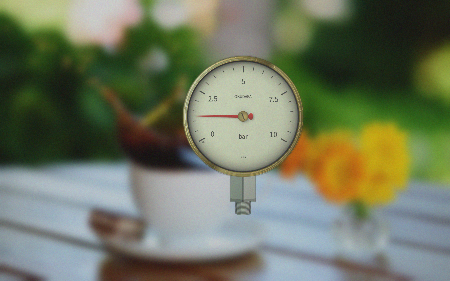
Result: 1.25 (bar)
